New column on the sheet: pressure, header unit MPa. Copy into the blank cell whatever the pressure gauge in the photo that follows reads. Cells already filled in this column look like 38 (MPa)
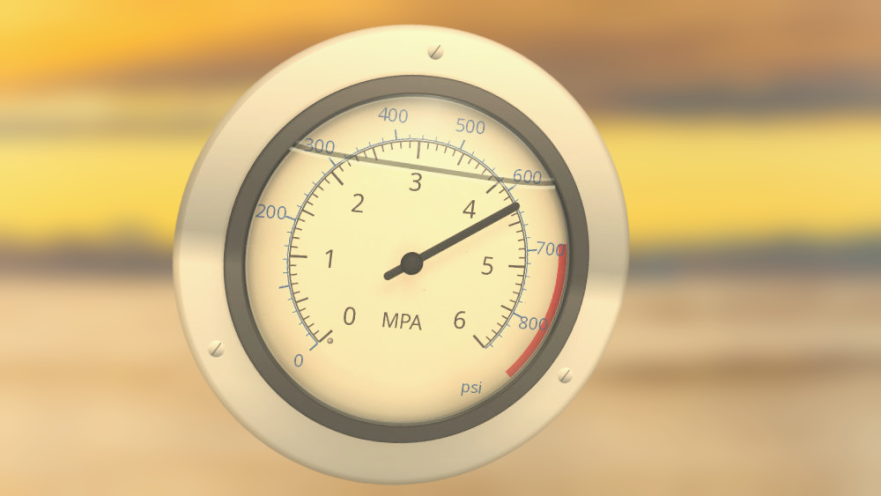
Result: 4.3 (MPa)
